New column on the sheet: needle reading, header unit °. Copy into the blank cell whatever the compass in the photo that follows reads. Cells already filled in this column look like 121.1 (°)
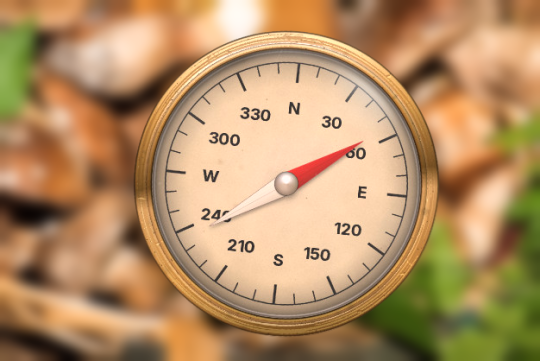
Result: 55 (°)
